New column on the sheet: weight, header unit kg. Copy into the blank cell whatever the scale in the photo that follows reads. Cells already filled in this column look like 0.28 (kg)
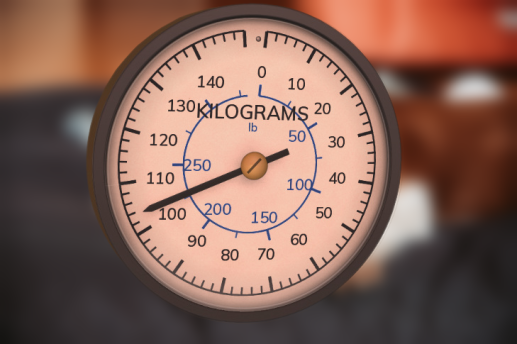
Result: 104 (kg)
